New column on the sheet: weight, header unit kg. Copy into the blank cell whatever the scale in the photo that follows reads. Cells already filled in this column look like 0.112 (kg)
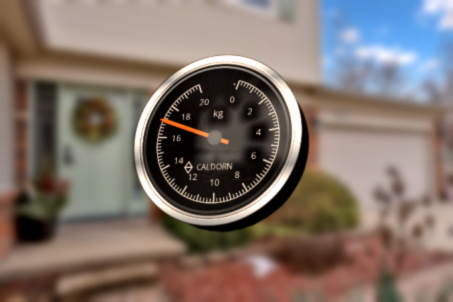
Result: 17 (kg)
